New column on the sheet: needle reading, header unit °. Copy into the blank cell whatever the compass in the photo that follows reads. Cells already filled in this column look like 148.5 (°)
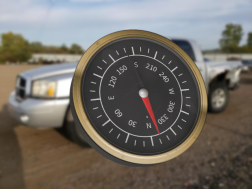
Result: 350 (°)
